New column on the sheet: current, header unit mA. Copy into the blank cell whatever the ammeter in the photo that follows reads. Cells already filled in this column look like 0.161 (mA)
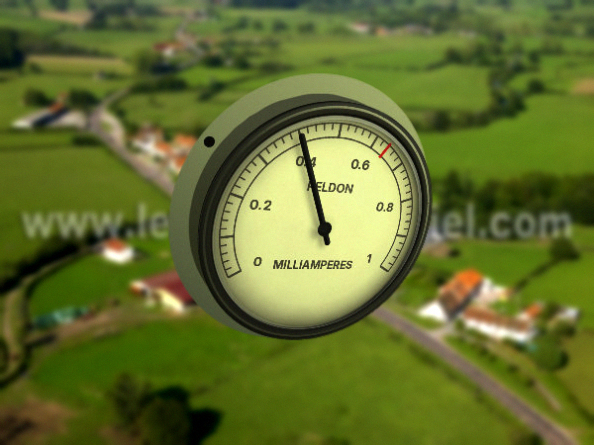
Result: 0.4 (mA)
